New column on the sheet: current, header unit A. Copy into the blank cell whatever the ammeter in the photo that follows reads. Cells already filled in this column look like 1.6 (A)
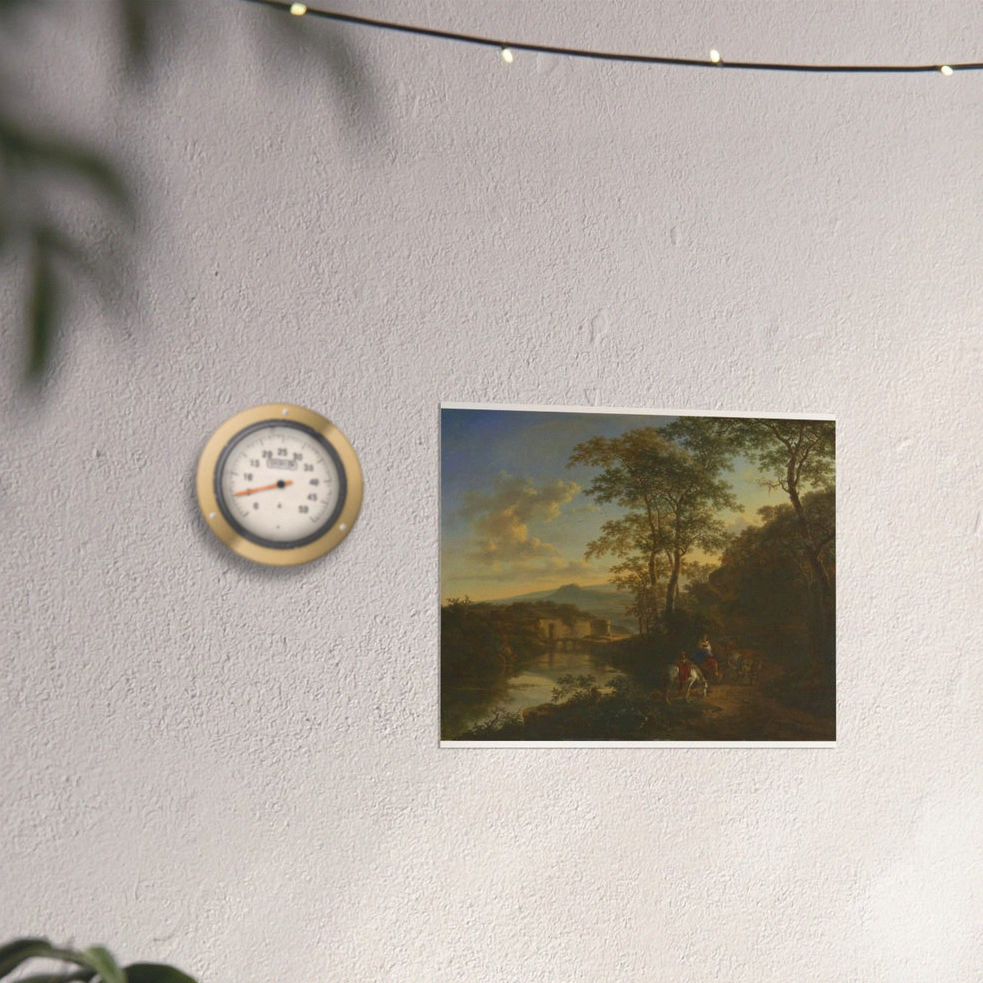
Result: 5 (A)
